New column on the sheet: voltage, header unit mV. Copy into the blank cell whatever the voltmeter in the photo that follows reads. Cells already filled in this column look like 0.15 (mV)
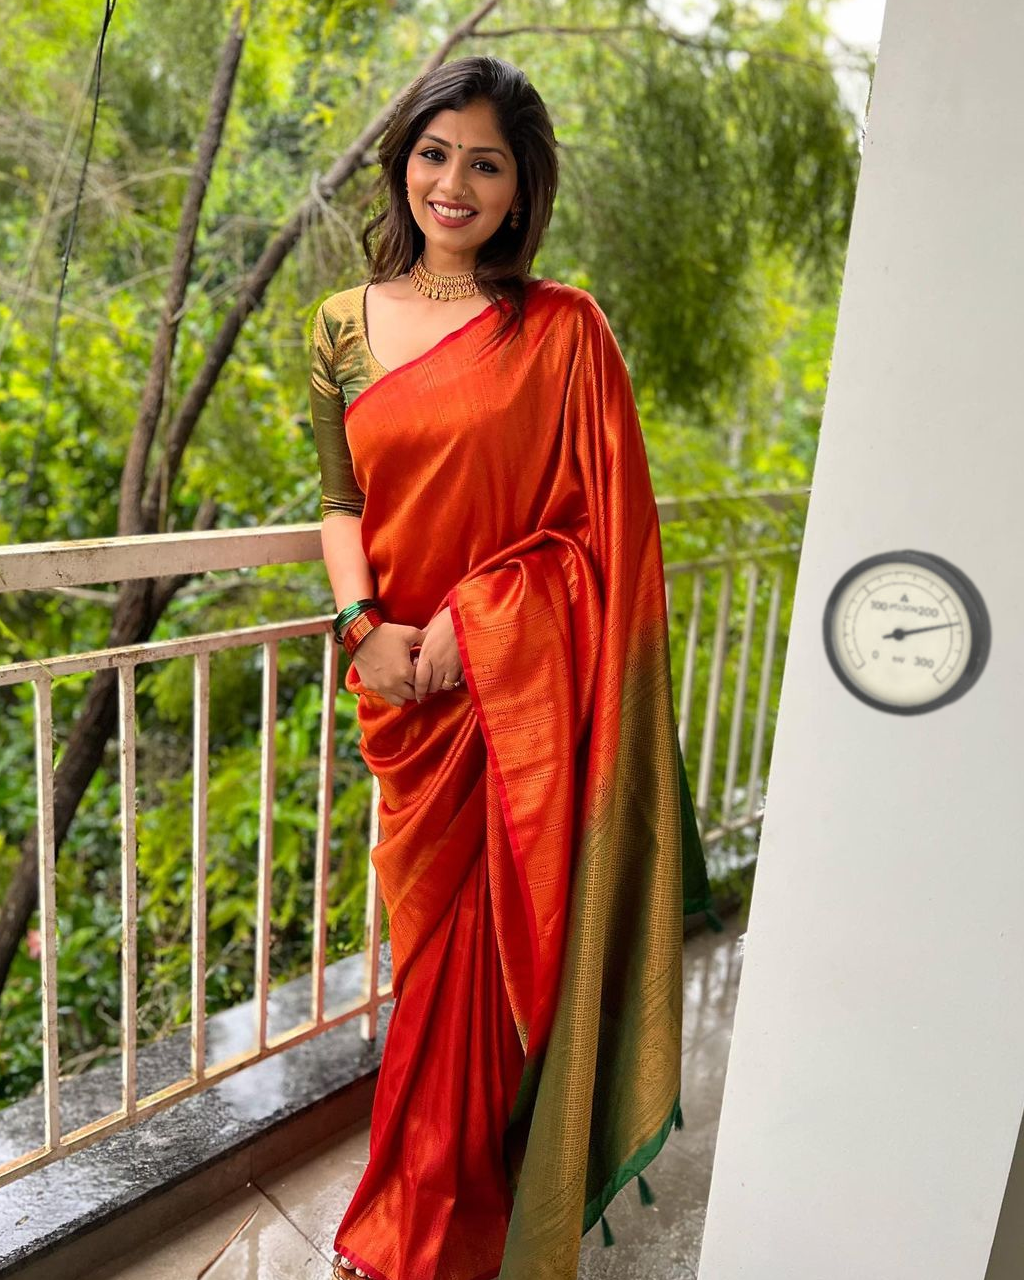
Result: 230 (mV)
